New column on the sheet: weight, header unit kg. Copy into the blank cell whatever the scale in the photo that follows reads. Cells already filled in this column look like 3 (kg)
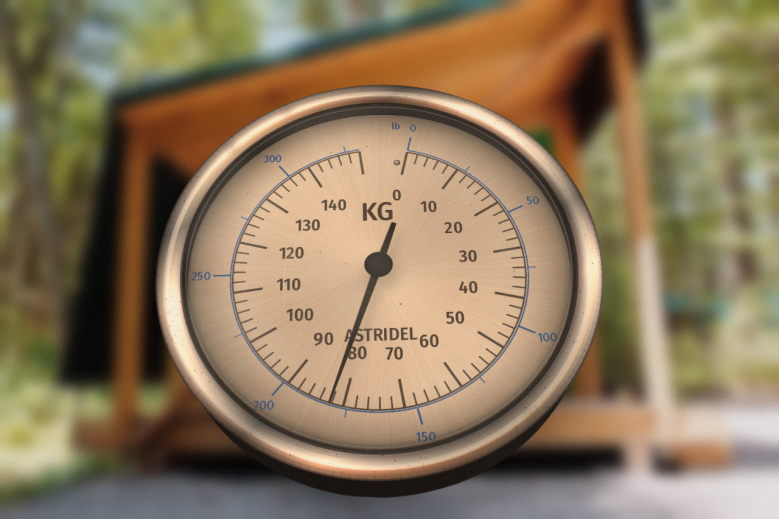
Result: 82 (kg)
